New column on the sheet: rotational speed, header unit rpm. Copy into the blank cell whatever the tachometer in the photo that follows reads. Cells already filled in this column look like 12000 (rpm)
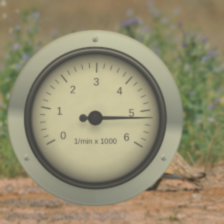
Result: 5200 (rpm)
